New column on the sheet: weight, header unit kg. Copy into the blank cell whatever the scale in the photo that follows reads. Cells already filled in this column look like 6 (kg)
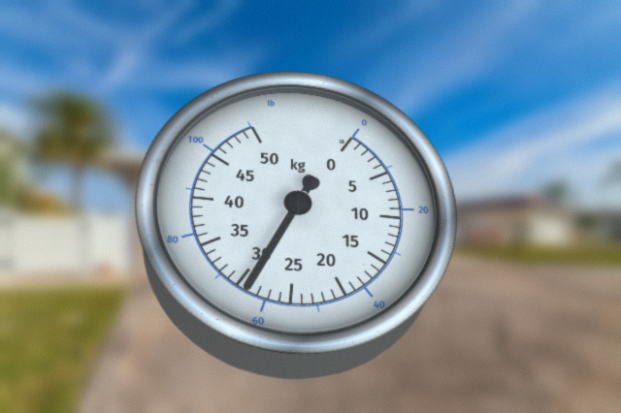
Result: 29 (kg)
